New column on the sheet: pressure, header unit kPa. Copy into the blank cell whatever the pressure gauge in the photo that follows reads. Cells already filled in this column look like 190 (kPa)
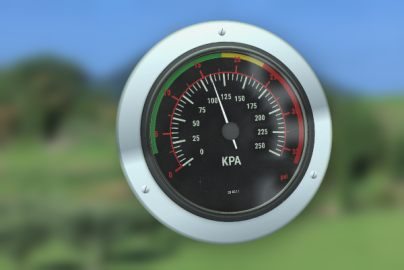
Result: 110 (kPa)
